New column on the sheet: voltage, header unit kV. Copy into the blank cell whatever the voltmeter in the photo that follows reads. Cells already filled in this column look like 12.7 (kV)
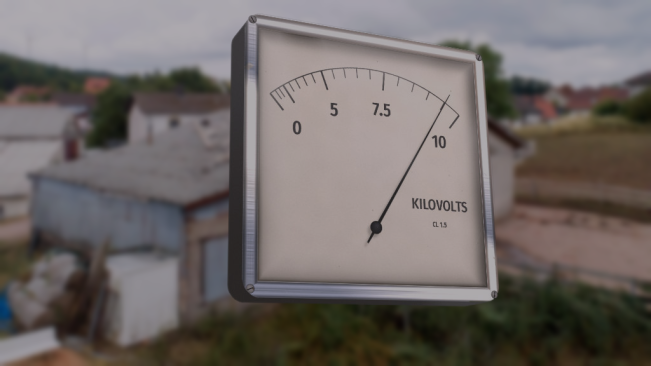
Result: 9.5 (kV)
